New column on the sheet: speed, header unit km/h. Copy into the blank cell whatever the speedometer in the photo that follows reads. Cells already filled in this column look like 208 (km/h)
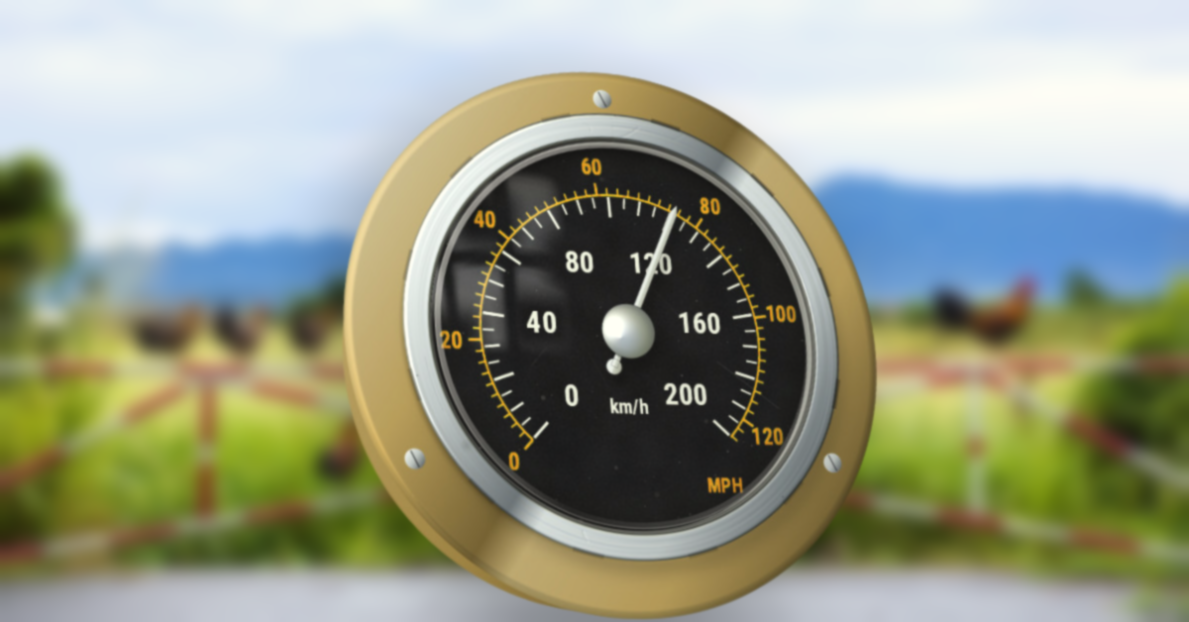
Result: 120 (km/h)
